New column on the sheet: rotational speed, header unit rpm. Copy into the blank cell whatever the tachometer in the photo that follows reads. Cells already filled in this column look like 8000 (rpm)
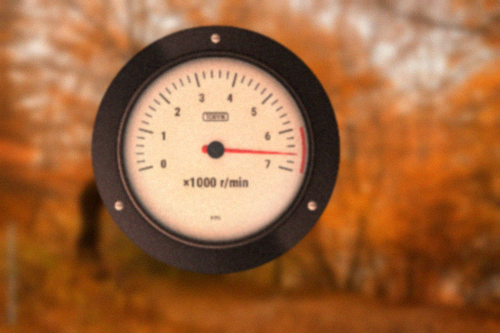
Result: 6600 (rpm)
